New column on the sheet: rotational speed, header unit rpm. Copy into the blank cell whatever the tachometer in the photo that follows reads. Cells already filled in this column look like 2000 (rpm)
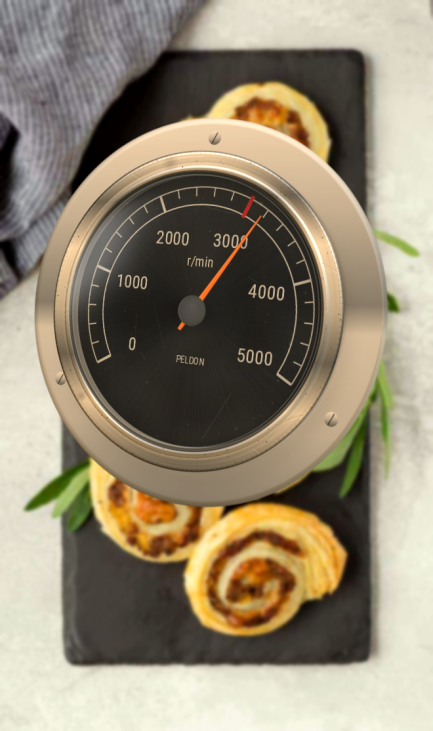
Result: 3200 (rpm)
